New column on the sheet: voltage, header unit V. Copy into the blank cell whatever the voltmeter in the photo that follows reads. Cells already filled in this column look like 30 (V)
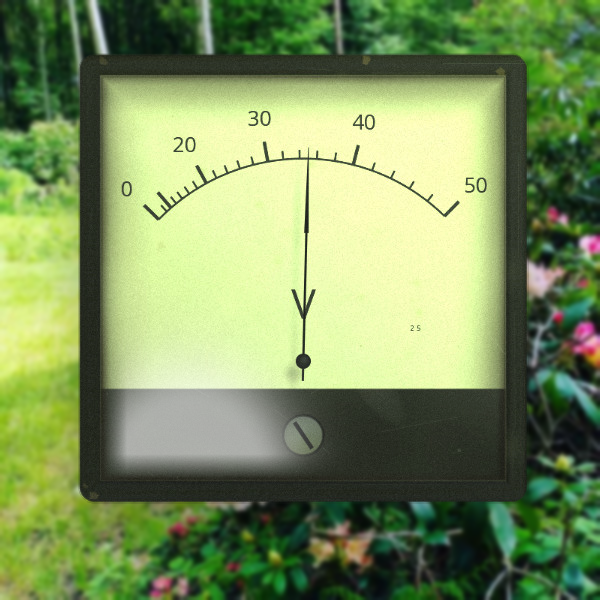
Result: 35 (V)
